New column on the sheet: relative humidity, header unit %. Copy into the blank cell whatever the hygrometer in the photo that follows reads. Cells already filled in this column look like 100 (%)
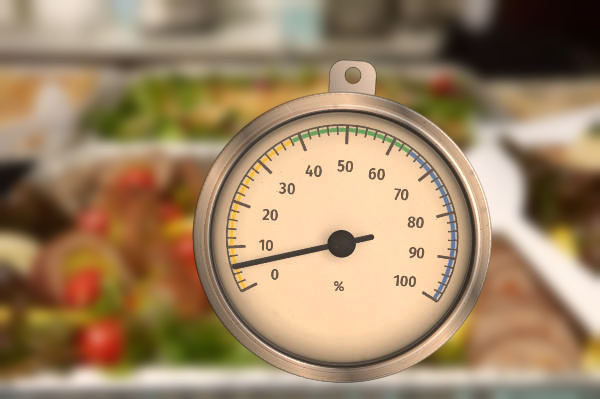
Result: 6 (%)
